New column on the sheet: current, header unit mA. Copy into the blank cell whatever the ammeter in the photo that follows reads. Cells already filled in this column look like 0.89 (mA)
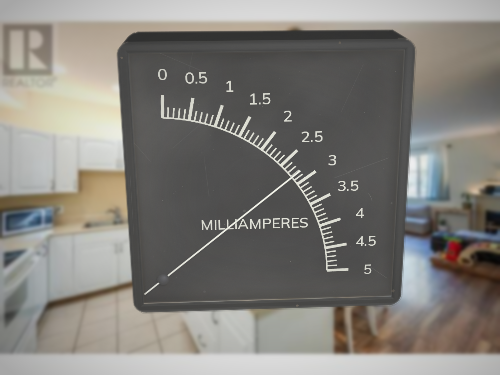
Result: 2.8 (mA)
